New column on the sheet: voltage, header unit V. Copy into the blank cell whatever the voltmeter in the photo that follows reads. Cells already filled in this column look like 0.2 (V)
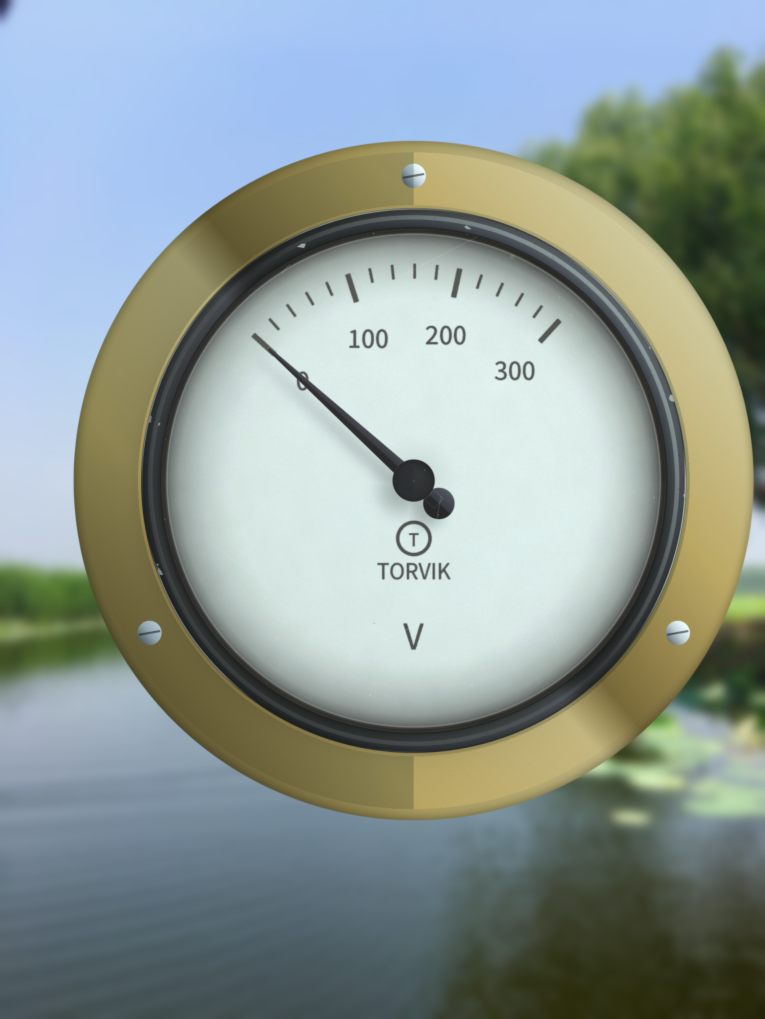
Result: 0 (V)
